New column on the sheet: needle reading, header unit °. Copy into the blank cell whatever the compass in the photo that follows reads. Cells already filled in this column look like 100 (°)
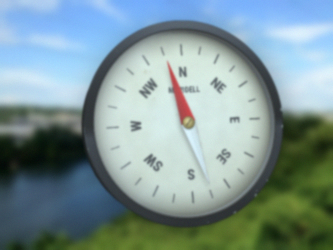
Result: 345 (°)
